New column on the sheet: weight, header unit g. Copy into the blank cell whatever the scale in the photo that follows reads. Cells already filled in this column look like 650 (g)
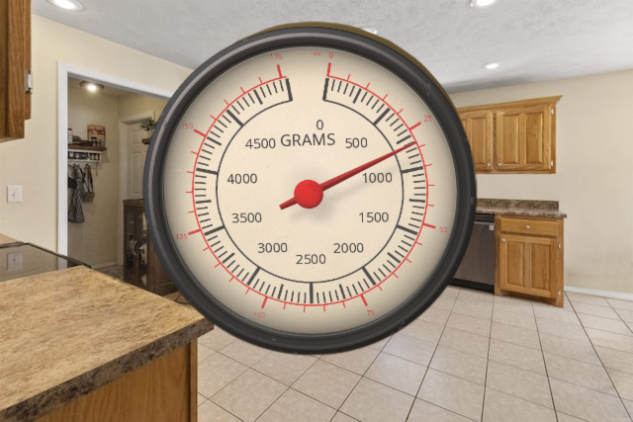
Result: 800 (g)
